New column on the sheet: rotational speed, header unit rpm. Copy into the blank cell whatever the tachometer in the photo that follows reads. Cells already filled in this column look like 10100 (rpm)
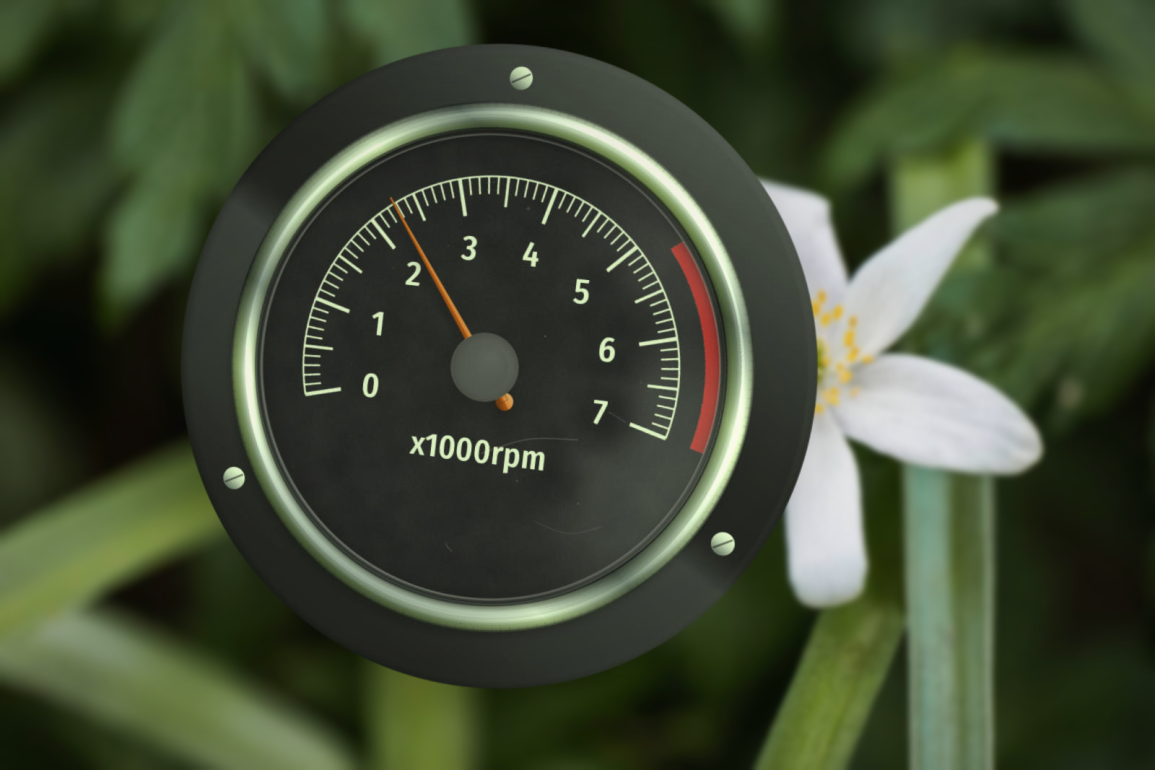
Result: 2300 (rpm)
